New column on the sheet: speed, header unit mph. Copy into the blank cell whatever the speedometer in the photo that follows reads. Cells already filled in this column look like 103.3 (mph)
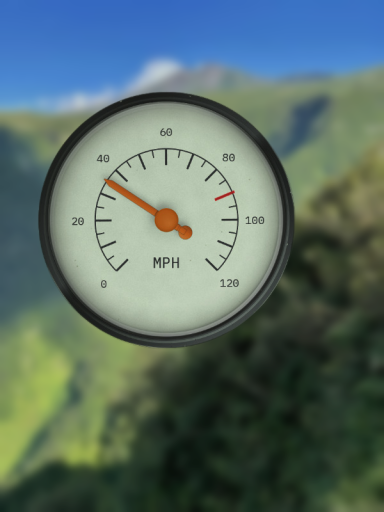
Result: 35 (mph)
